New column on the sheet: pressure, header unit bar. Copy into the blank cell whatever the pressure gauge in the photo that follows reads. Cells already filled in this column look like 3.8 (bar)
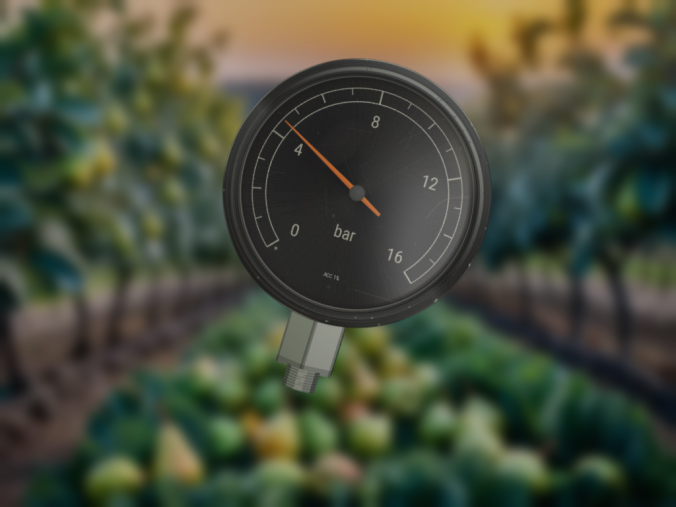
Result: 4.5 (bar)
